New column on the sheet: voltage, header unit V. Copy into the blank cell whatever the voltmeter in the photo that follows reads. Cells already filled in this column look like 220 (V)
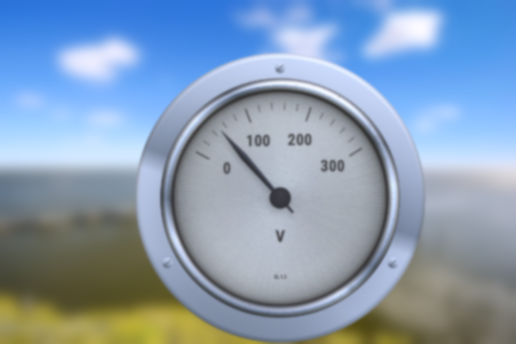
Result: 50 (V)
